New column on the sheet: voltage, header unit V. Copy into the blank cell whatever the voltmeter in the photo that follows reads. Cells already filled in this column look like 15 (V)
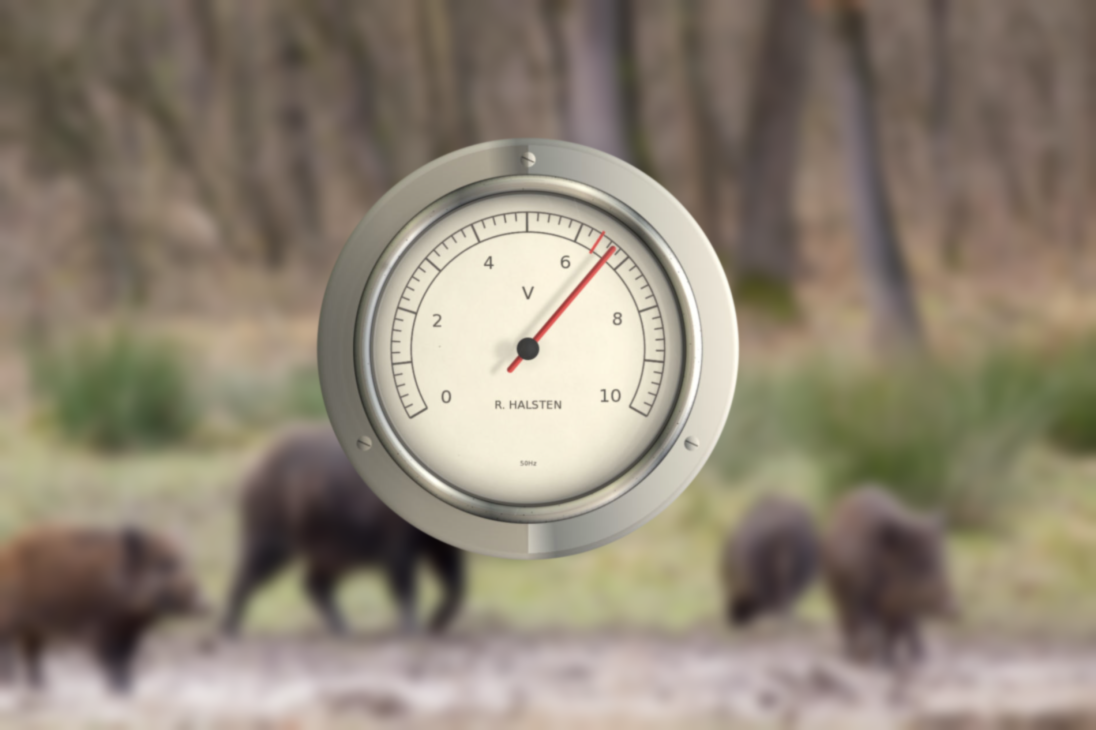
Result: 6.7 (V)
